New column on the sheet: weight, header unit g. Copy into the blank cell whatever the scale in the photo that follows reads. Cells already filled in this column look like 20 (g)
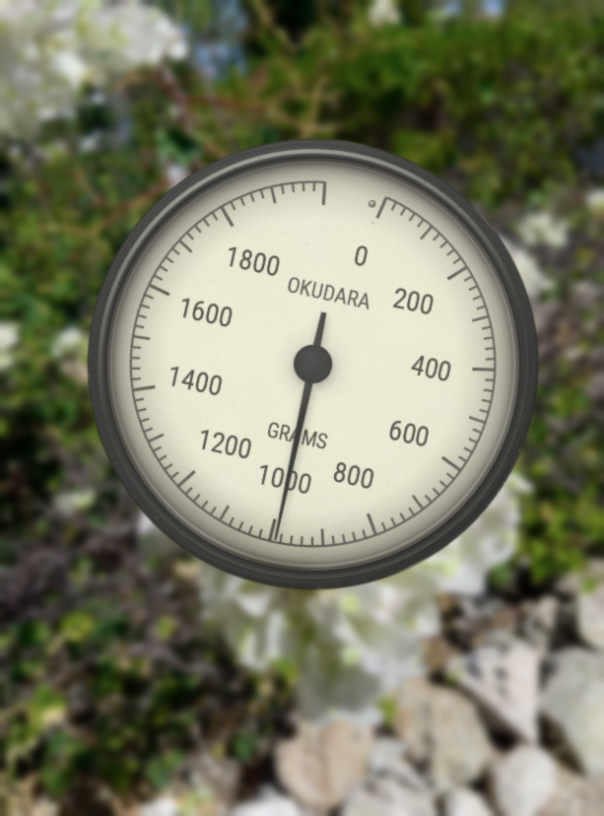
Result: 990 (g)
